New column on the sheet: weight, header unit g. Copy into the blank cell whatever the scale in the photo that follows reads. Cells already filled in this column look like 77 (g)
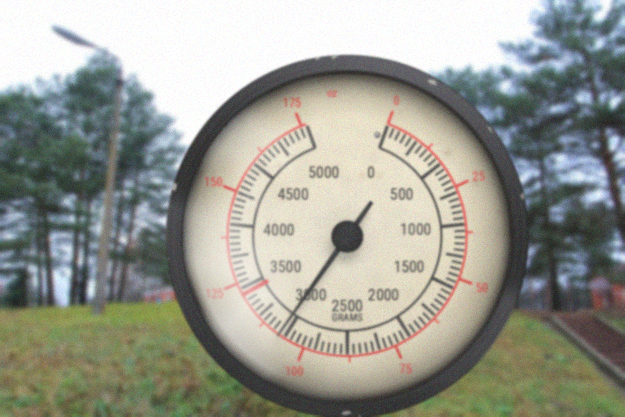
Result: 3050 (g)
